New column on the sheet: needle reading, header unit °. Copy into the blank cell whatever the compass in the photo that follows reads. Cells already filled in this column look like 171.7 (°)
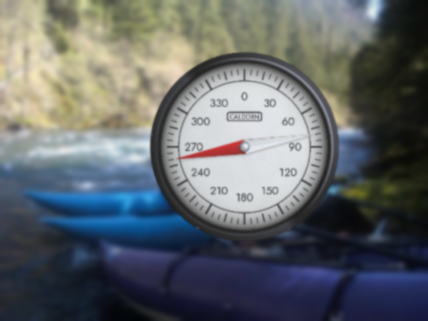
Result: 260 (°)
